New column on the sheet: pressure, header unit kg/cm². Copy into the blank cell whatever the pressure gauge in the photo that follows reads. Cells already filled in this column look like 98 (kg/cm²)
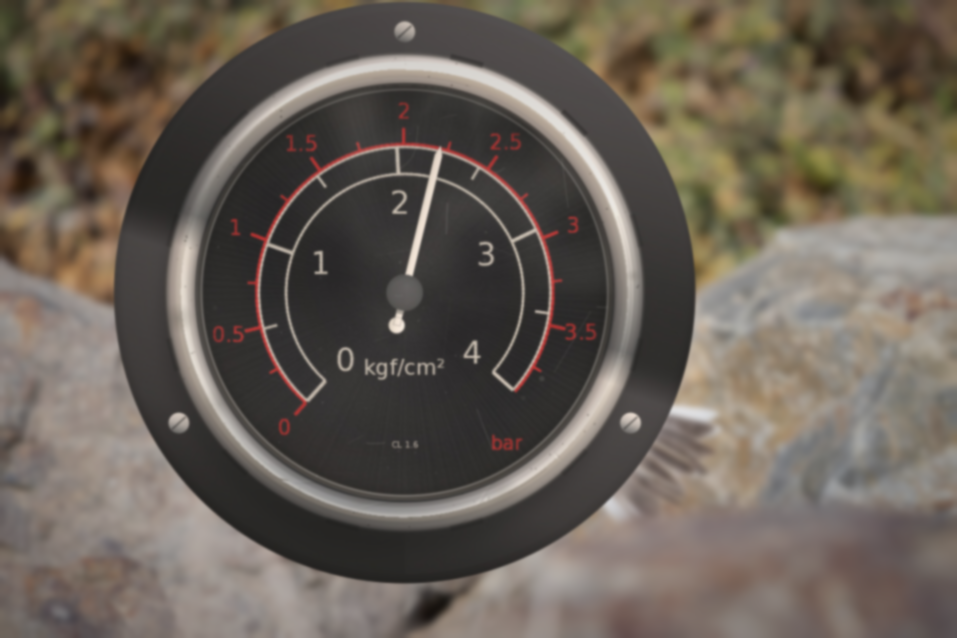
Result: 2.25 (kg/cm²)
